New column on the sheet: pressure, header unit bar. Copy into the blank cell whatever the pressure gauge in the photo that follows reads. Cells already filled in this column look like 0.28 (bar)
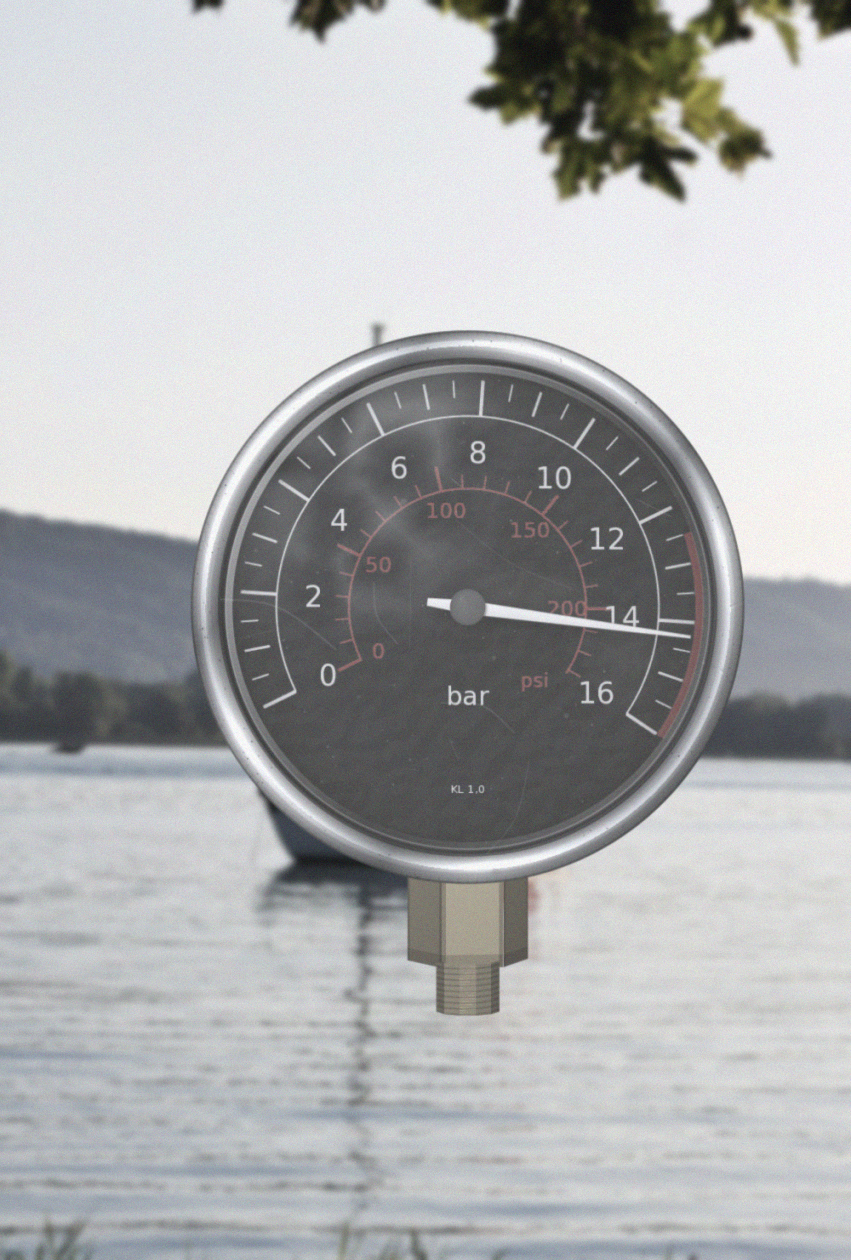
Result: 14.25 (bar)
